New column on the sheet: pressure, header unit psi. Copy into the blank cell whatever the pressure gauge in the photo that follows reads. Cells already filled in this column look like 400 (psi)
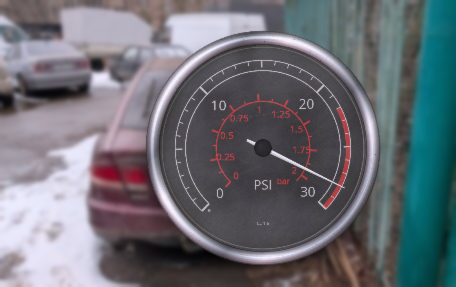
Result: 28 (psi)
